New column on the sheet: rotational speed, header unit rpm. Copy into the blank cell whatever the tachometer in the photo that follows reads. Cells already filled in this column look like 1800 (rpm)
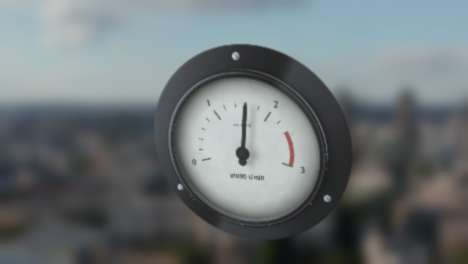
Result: 1600 (rpm)
